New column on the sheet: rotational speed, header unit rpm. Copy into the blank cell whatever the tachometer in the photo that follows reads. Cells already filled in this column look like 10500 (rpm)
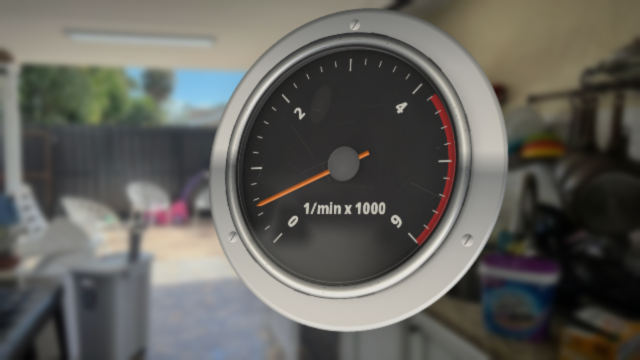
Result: 500 (rpm)
